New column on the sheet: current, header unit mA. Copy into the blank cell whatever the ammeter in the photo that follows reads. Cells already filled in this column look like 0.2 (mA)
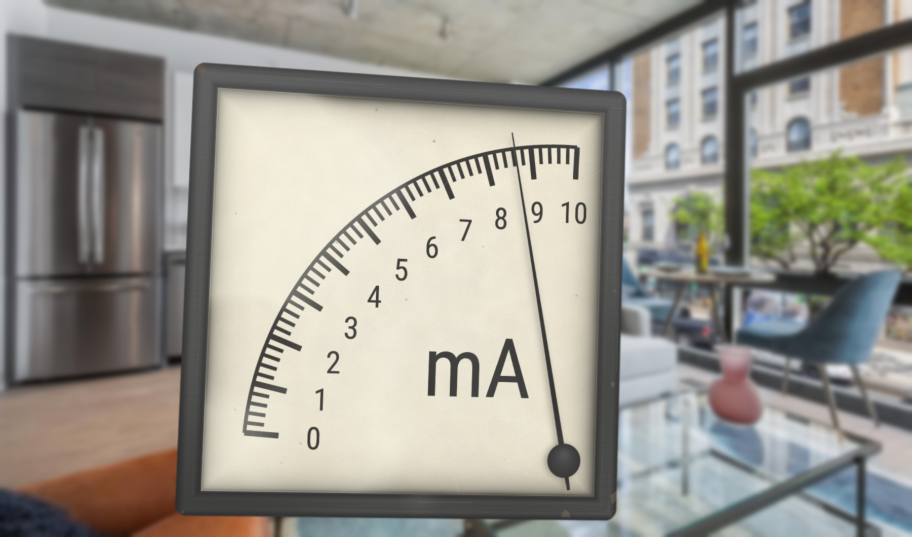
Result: 8.6 (mA)
